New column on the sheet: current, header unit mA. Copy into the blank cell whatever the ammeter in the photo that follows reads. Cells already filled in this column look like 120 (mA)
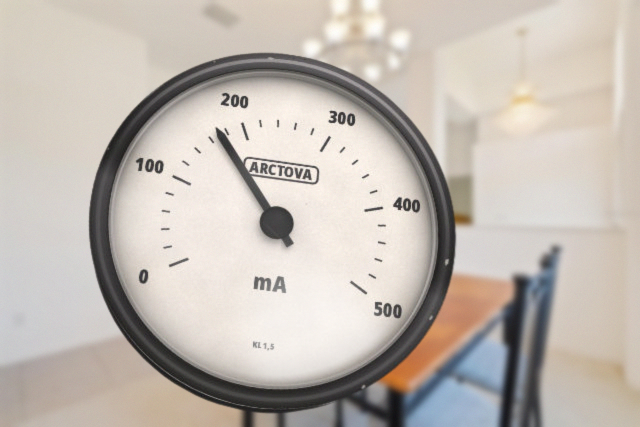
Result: 170 (mA)
